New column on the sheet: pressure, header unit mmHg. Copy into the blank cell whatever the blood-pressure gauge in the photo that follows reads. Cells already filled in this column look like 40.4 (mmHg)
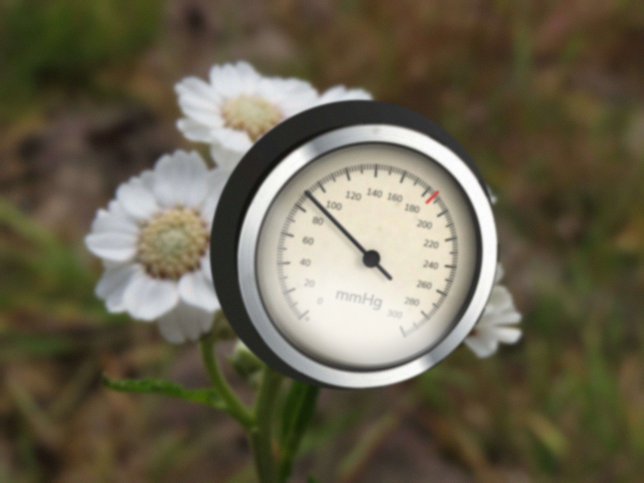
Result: 90 (mmHg)
